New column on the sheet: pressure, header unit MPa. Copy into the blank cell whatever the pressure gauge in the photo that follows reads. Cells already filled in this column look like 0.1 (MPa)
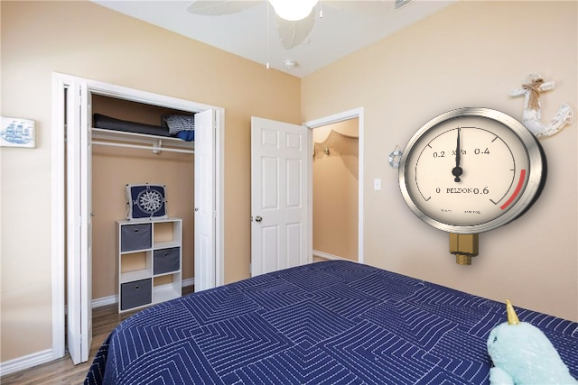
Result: 0.3 (MPa)
